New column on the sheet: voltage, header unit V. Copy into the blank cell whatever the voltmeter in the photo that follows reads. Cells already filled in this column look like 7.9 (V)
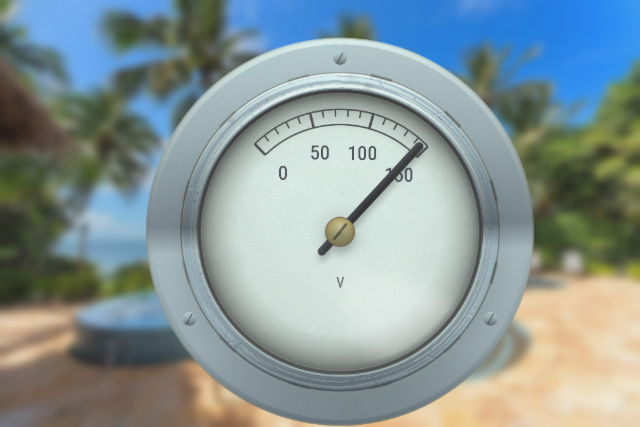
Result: 145 (V)
